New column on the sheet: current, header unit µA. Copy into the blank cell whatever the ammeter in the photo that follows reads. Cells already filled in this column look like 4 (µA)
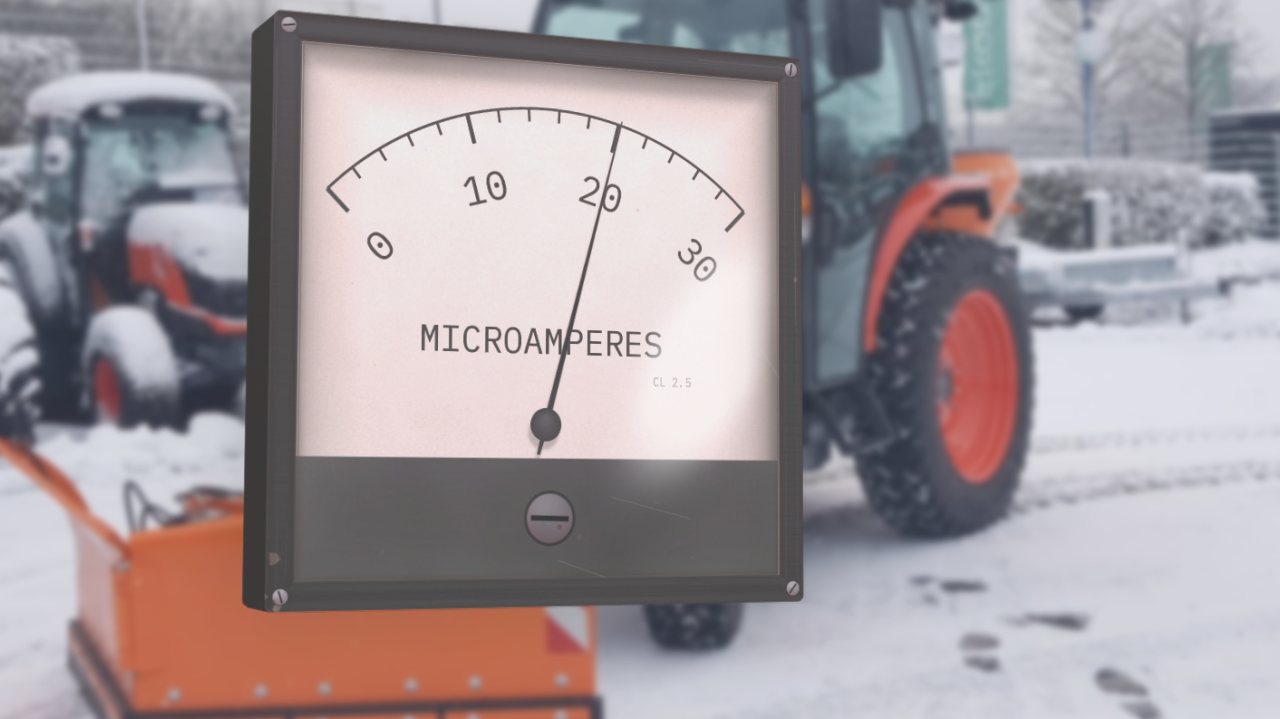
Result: 20 (µA)
